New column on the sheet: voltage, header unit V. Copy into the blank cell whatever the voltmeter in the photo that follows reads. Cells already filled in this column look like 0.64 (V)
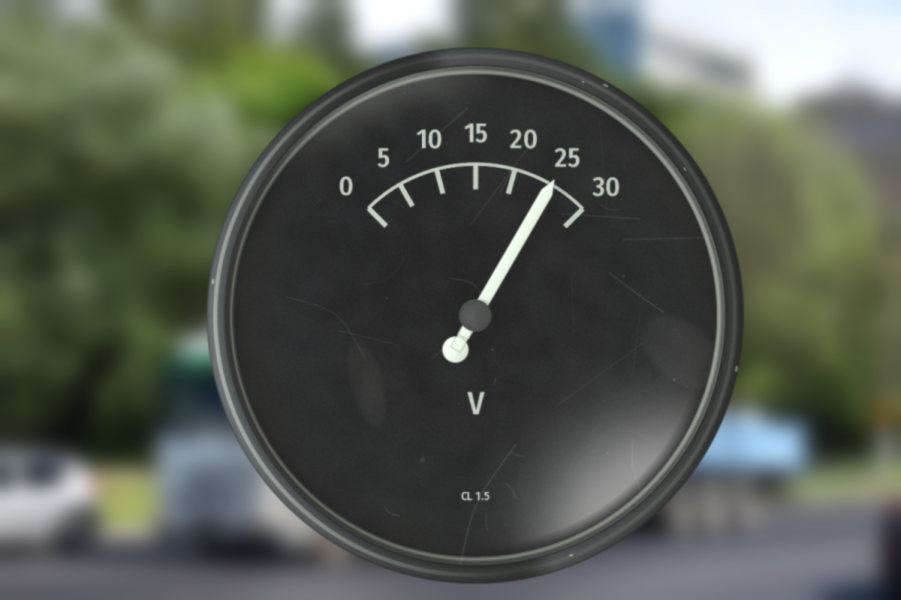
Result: 25 (V)
